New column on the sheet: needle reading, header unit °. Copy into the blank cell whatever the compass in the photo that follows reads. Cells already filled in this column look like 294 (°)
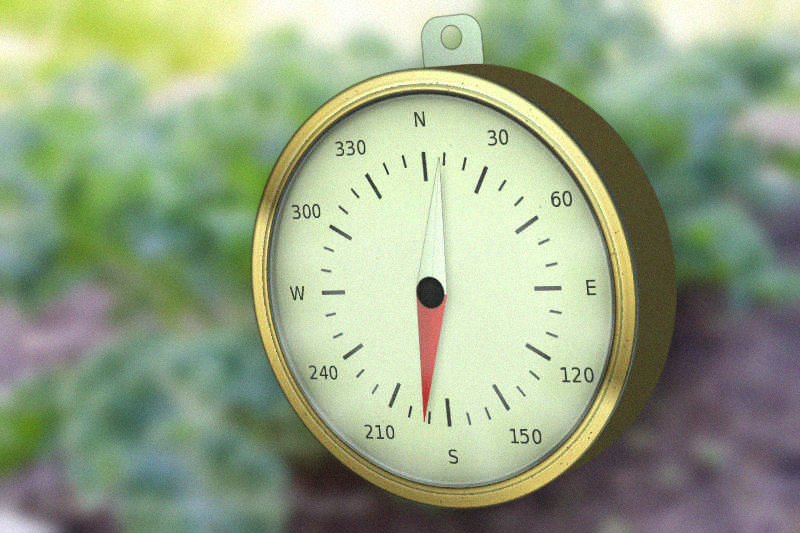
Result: 190 (°)
